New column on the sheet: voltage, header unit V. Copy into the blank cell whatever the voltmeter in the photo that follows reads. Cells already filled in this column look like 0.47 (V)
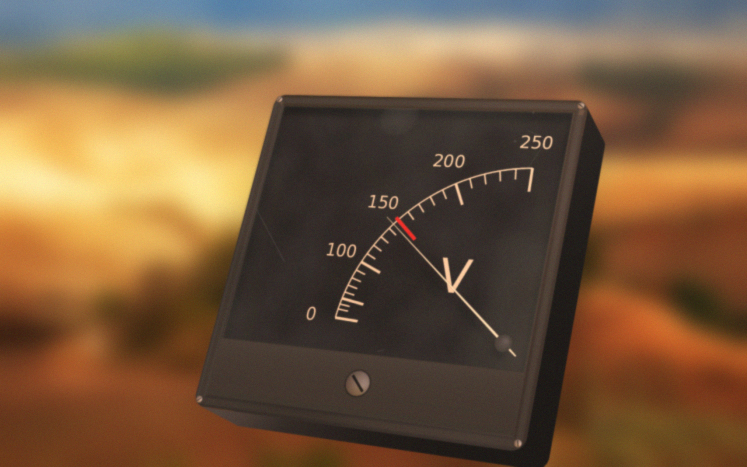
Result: 145 (V)
